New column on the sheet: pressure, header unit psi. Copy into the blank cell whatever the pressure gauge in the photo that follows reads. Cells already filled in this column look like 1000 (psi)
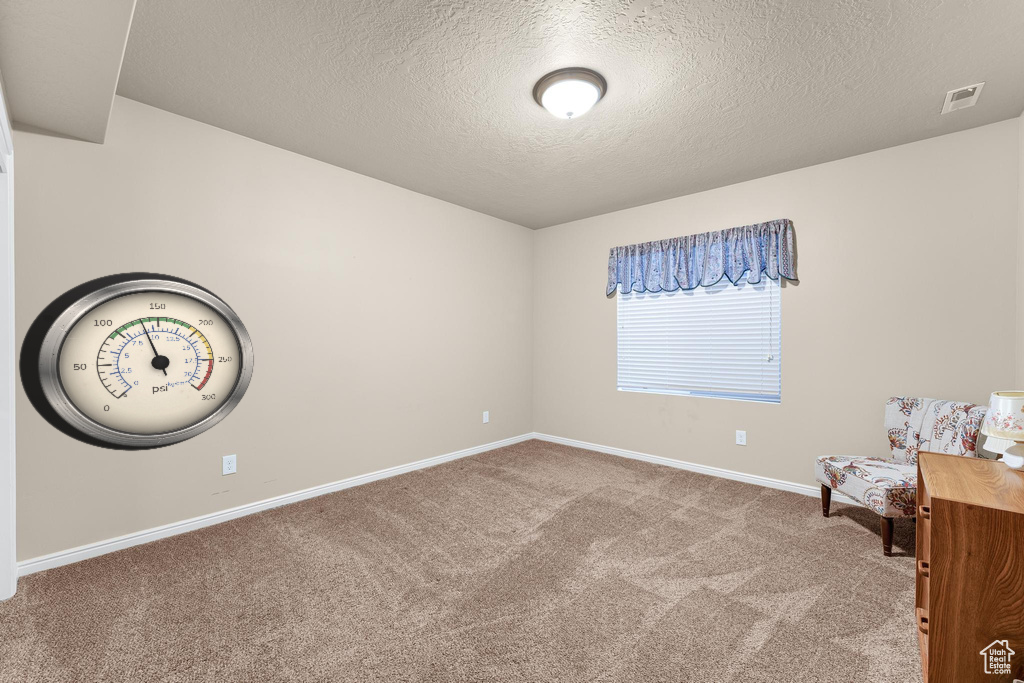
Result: 130 (psi)
